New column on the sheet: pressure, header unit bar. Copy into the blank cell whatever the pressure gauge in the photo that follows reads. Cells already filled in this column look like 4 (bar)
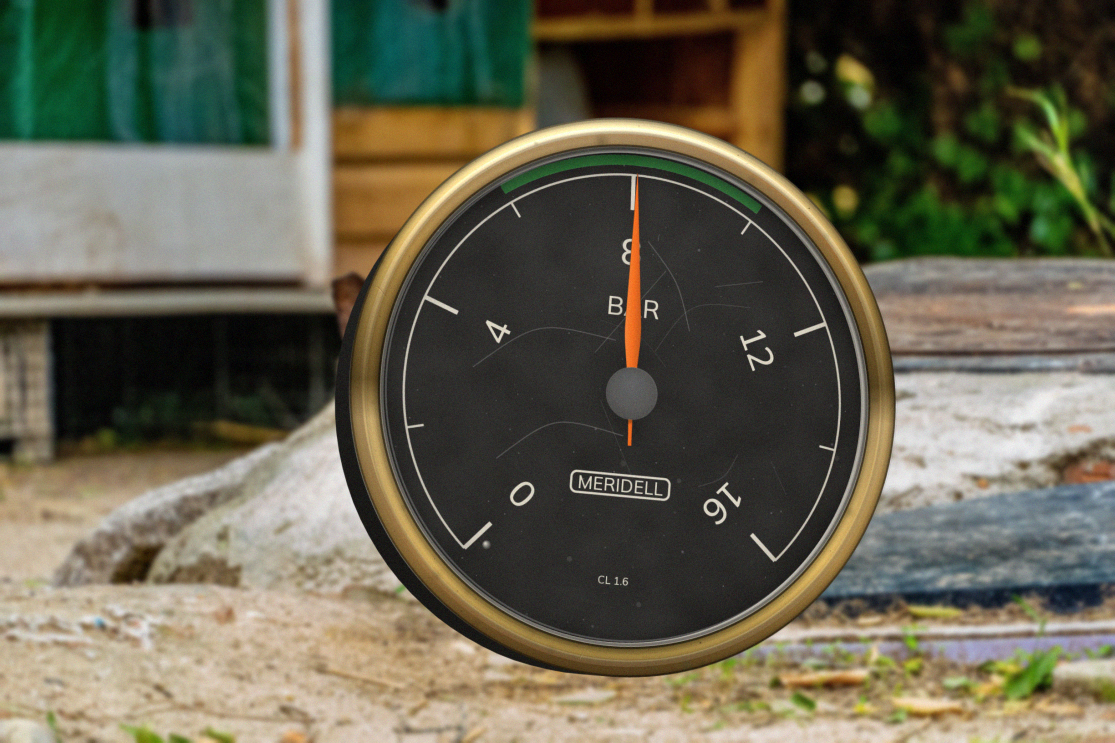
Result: 8 (bar)
